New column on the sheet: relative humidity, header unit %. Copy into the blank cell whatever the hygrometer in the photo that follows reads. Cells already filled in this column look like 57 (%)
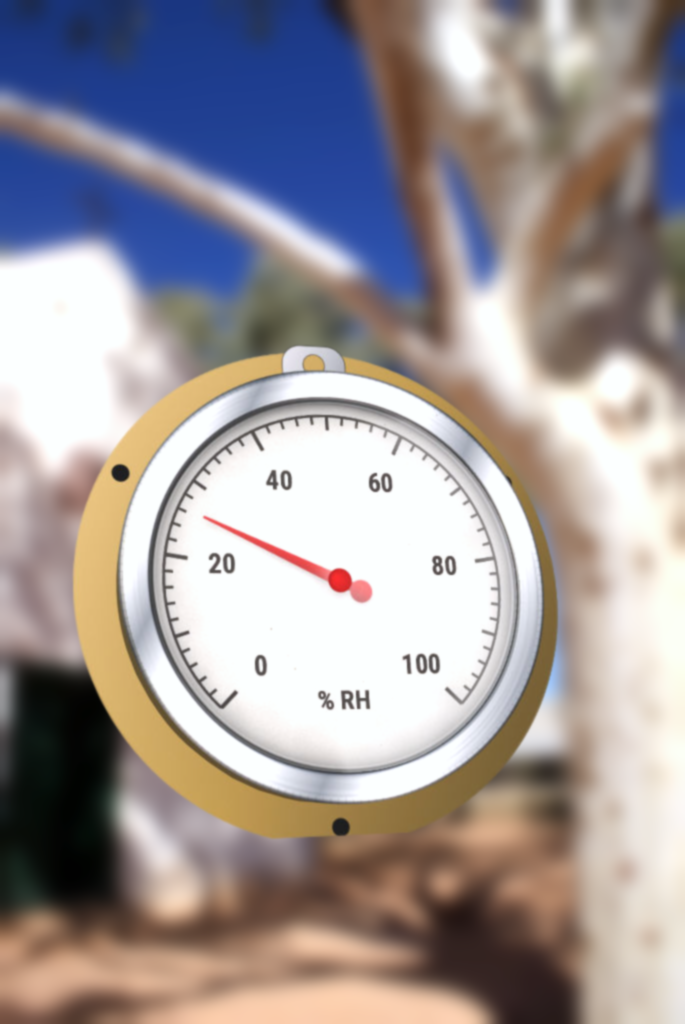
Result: 26 (%)
